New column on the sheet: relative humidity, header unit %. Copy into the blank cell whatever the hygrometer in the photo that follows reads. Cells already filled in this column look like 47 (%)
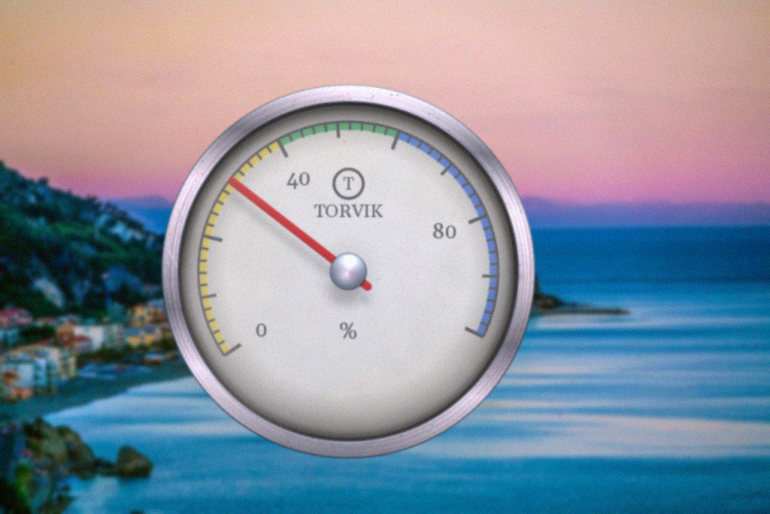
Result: 30 (%)
